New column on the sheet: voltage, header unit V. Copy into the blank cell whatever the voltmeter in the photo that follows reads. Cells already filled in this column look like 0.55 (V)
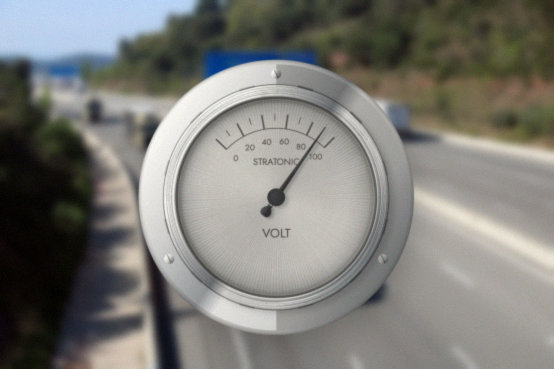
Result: 90 (V)
